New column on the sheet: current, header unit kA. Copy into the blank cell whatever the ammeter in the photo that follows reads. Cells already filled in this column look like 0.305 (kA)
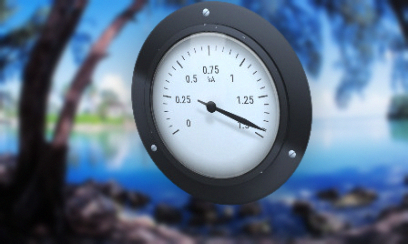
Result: 1.45 (kA)
